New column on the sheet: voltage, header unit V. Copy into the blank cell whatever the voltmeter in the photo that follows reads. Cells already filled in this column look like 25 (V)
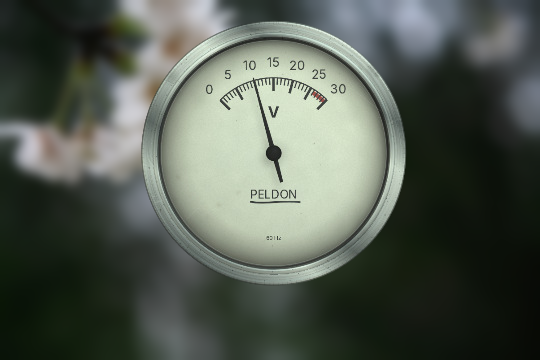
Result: 10 (V)
